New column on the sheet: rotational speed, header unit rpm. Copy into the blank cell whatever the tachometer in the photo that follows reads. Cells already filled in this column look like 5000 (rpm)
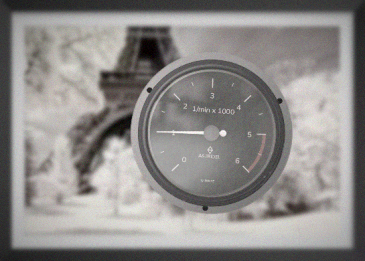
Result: 1000 (rpm)
